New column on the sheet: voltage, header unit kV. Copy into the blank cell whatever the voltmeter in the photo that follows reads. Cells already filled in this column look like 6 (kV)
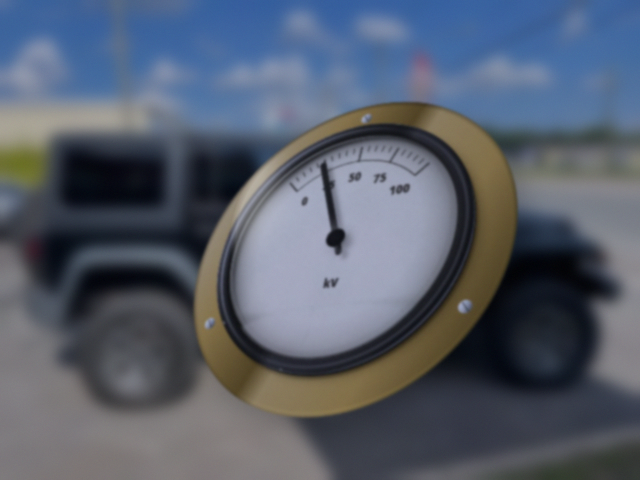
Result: 25 (kV)
